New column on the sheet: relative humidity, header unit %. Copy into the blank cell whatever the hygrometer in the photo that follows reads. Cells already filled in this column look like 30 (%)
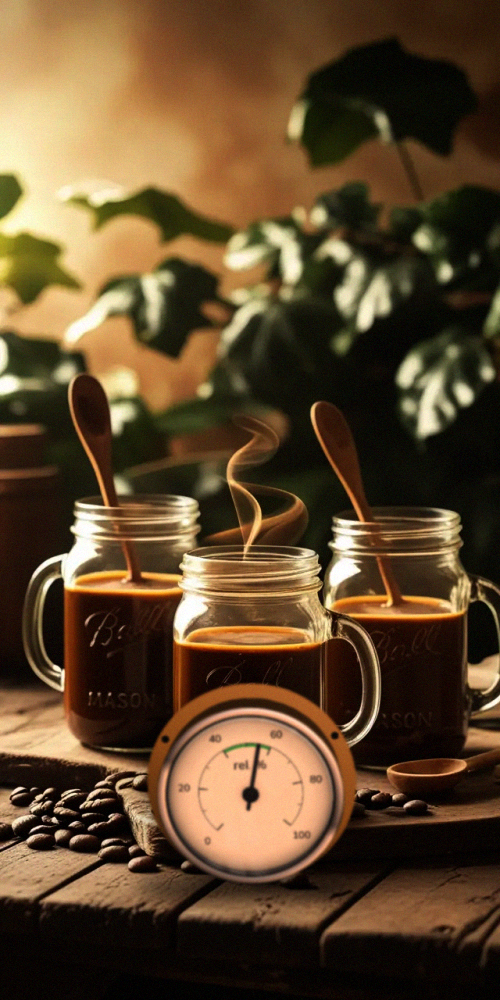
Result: 55 (%)
